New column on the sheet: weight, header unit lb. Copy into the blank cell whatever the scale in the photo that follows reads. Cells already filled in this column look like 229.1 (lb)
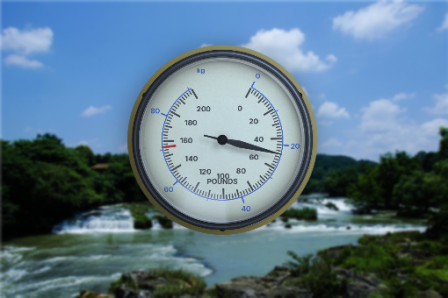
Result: 50 (lb)
